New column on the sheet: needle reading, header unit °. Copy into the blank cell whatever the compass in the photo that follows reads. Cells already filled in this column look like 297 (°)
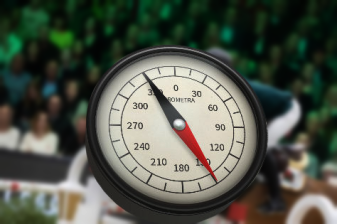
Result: 150 (°)
